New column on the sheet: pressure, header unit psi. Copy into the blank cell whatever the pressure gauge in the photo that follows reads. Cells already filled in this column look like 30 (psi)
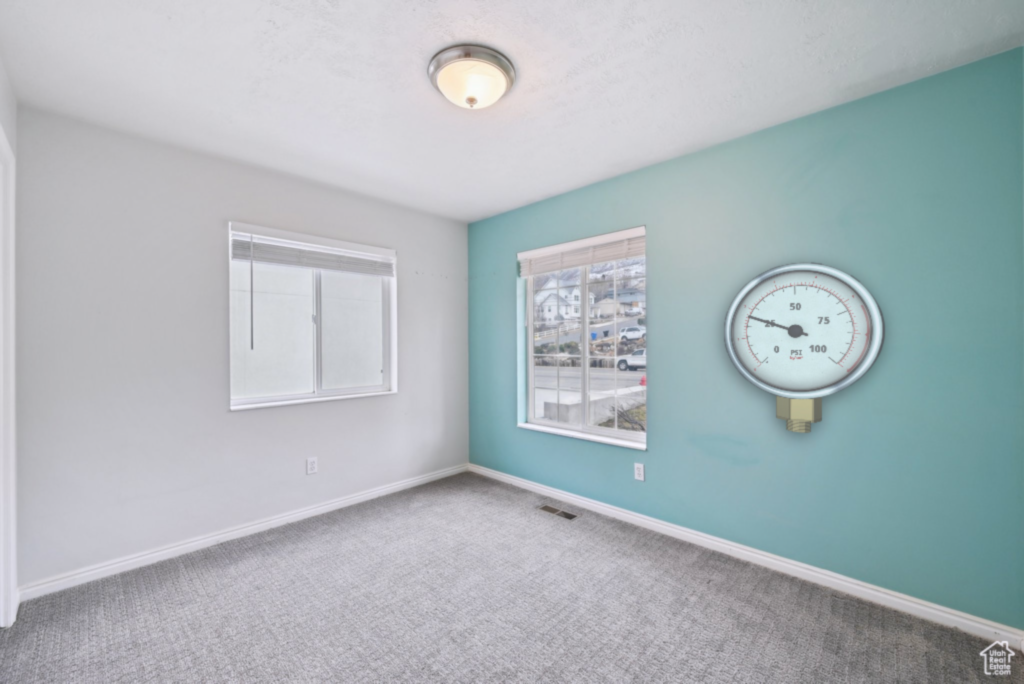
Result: 25 (psi)
